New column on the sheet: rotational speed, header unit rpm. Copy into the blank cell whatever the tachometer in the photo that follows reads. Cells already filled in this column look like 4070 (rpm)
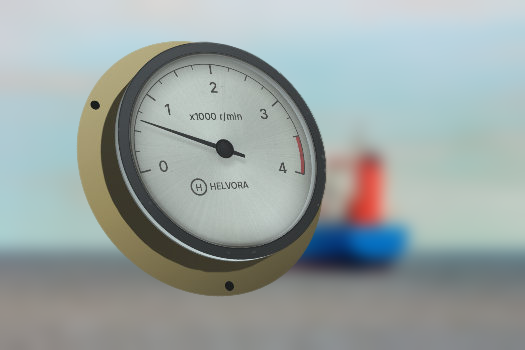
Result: 625 (rpm)
